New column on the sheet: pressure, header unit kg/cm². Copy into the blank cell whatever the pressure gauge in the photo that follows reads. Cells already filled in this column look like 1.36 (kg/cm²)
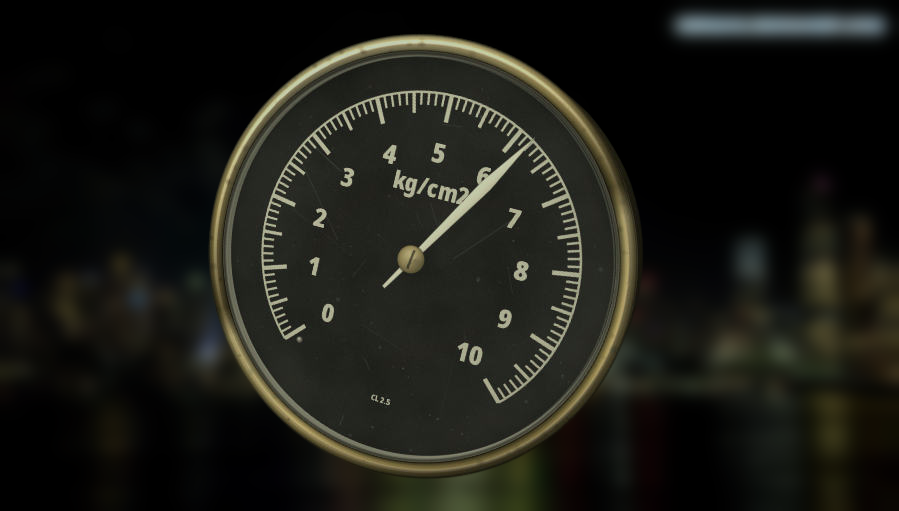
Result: 6.2 (kg/cm²)
